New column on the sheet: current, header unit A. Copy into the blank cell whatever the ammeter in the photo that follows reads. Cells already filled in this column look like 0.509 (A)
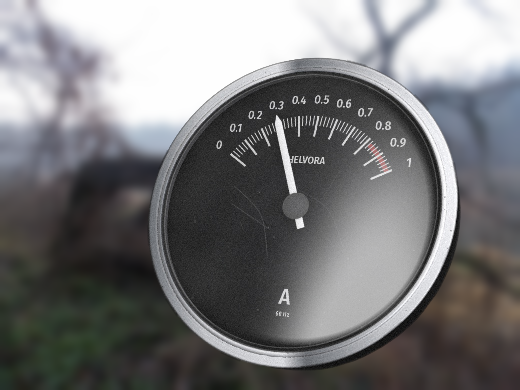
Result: 0.3 (A)
